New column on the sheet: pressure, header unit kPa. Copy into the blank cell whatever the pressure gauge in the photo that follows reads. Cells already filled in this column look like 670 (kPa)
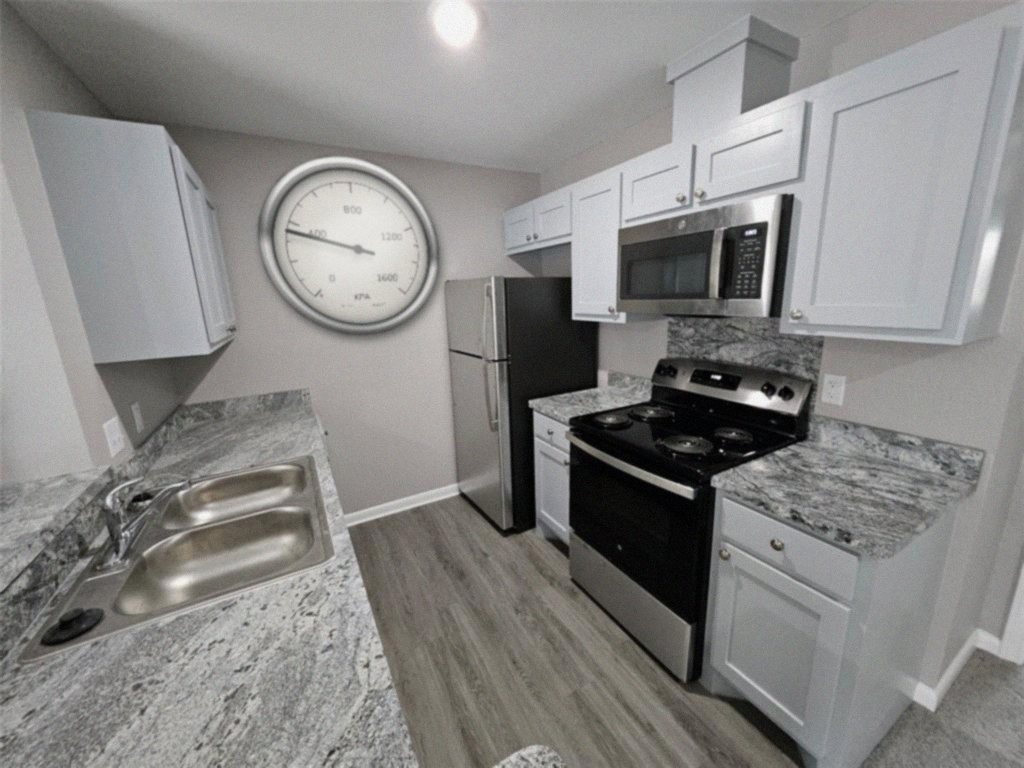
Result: 350 (kPa)
